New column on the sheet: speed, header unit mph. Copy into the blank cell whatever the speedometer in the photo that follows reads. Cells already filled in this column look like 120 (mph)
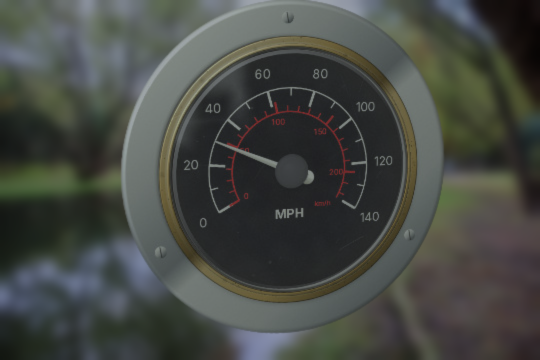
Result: 30 (mph)
